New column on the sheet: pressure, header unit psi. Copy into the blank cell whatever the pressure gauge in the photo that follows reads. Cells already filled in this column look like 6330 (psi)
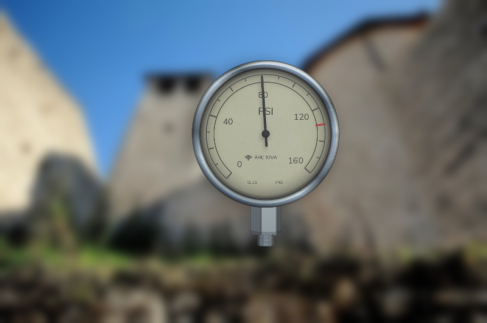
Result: 80 (psi)
